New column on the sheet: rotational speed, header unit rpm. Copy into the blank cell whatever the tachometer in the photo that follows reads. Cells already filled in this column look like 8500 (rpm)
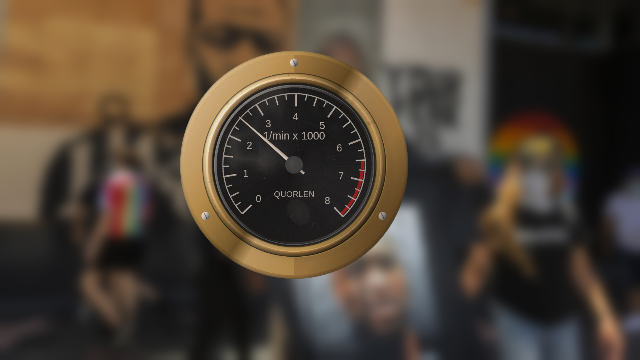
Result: 2500 (rpm)
